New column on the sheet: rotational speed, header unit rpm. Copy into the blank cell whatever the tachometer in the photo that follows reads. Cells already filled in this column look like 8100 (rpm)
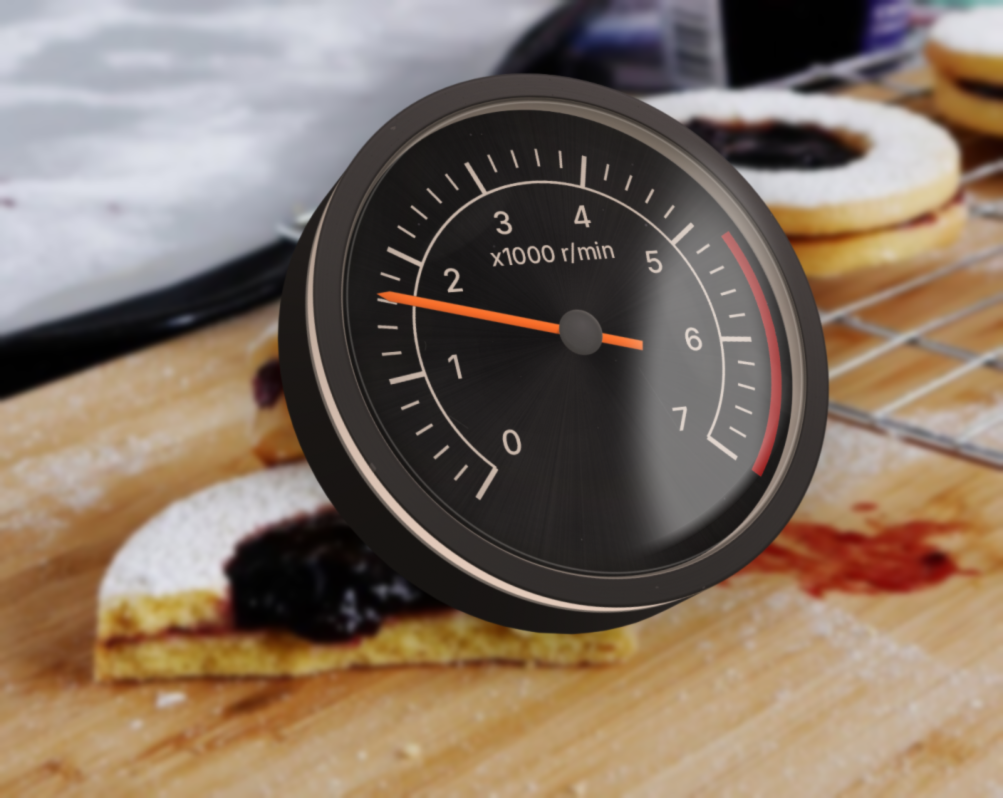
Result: 1600 (rpm)
